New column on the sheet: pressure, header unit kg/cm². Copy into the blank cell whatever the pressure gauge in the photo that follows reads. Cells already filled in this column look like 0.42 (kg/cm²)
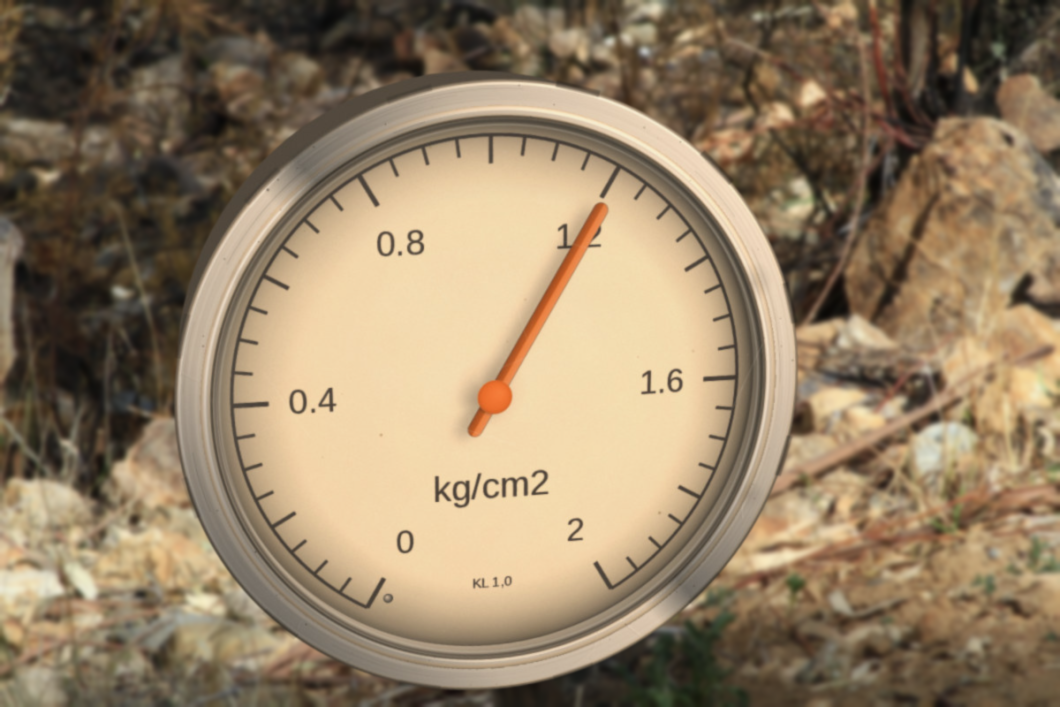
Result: 1.2 (kg/cm²)
